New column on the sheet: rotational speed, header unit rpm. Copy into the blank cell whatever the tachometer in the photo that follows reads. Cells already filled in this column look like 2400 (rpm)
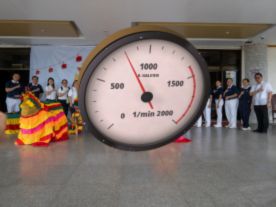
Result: 800 (rpm)
